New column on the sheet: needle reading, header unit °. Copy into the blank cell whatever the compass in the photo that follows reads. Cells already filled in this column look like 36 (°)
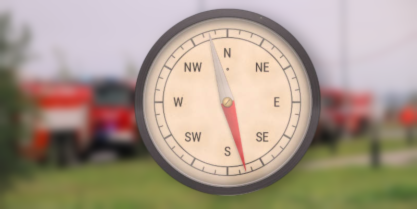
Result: 165 (°)
